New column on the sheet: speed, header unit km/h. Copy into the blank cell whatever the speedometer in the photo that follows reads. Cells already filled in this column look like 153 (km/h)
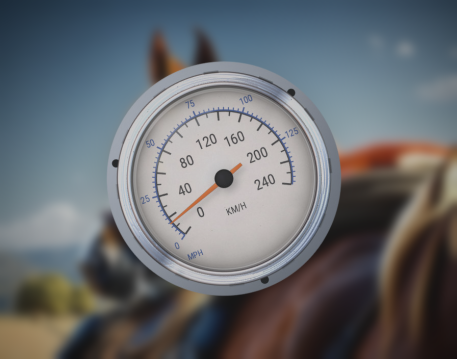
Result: 15 (km/h)
